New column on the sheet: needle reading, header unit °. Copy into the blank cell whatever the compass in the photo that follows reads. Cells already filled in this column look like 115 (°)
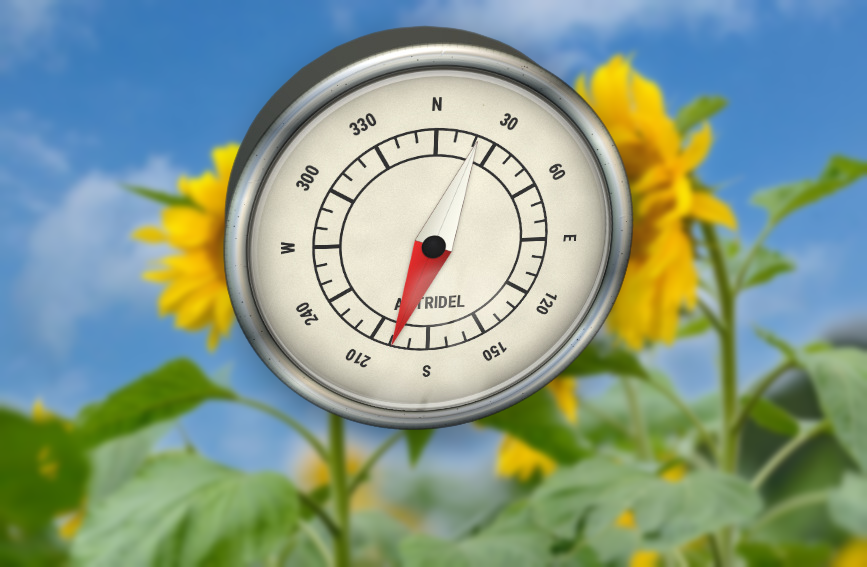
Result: 200 (°)
